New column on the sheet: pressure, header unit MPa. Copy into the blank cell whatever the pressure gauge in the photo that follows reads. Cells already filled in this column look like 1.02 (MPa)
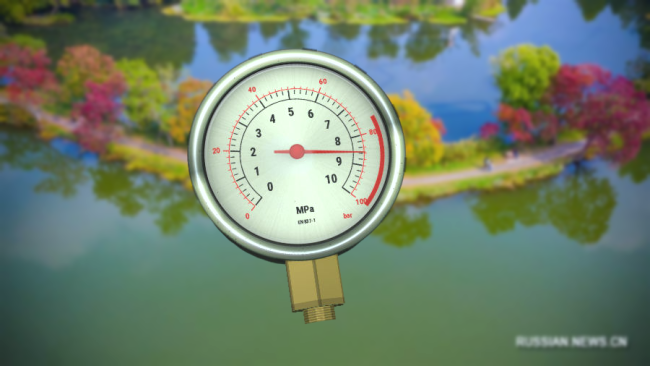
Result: 8.6 (MPa)
